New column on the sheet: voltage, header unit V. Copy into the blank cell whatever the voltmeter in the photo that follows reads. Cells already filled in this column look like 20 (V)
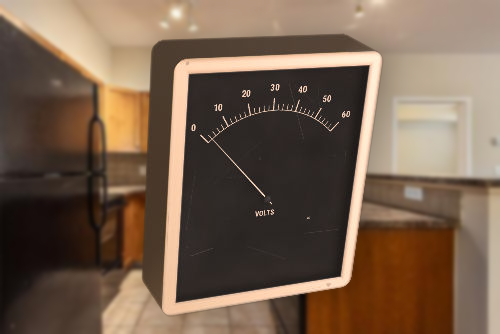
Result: 2 (V)
